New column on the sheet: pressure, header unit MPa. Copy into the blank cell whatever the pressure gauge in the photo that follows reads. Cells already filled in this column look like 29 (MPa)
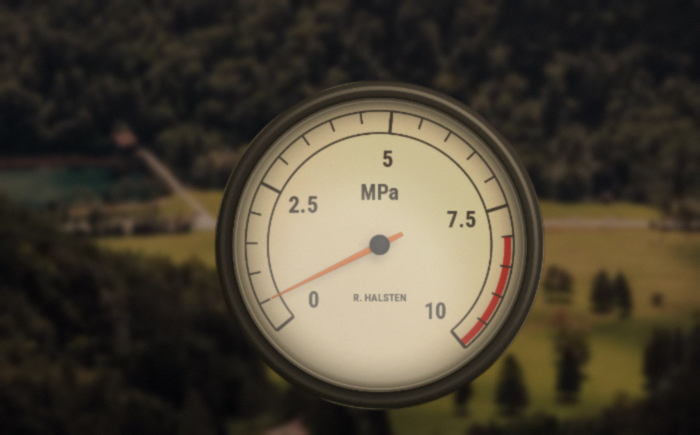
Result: 0.5 (MPa)
